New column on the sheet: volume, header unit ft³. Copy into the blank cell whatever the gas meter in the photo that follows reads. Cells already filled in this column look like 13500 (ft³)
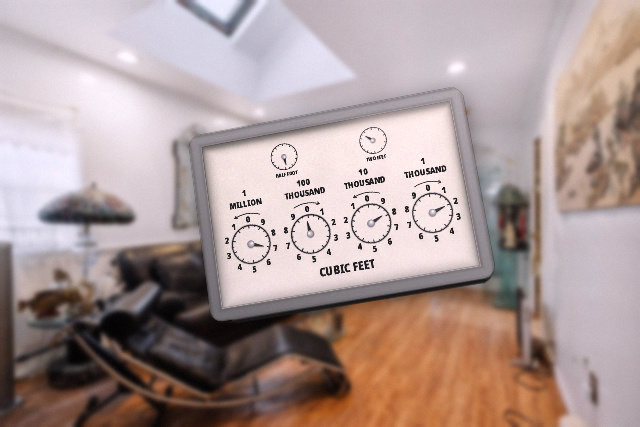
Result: 698200 (ft³)
